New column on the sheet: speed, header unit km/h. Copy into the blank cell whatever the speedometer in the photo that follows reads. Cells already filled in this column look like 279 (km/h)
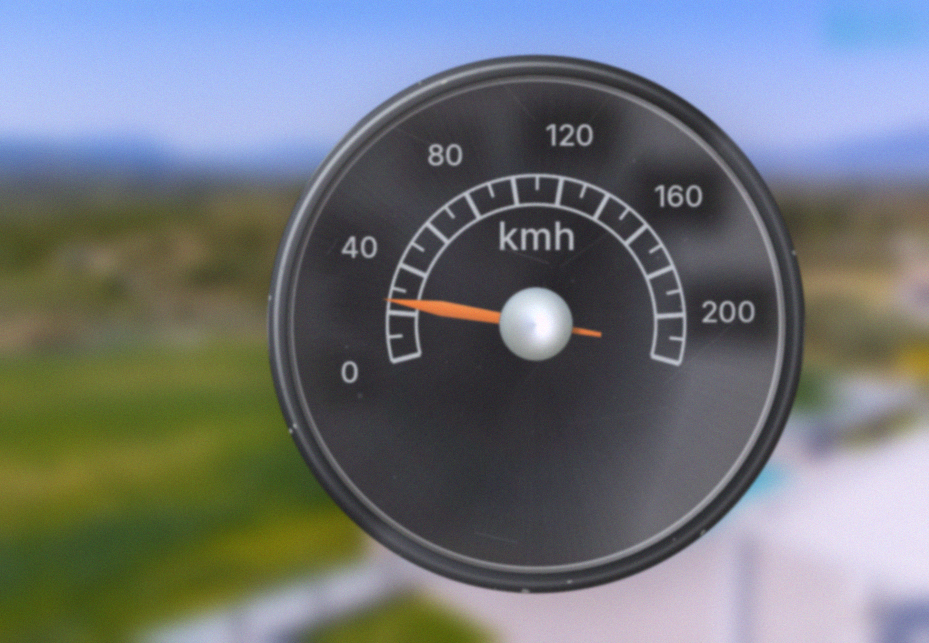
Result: 25 (km/h)
